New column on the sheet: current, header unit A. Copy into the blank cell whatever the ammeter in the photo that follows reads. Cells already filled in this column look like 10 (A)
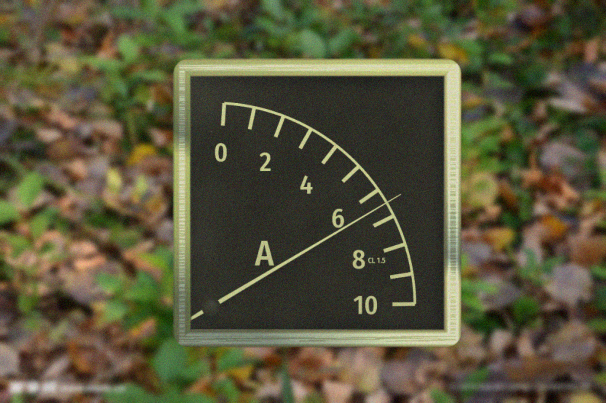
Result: 6.5 (A)
